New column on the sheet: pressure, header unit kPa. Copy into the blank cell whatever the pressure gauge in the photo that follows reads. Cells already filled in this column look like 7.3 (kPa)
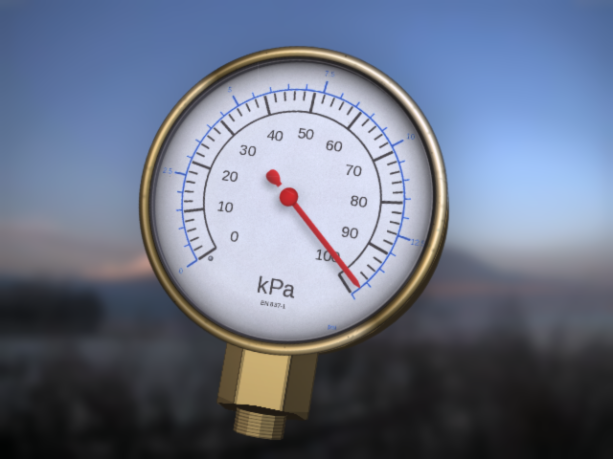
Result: 98 (kPa)
